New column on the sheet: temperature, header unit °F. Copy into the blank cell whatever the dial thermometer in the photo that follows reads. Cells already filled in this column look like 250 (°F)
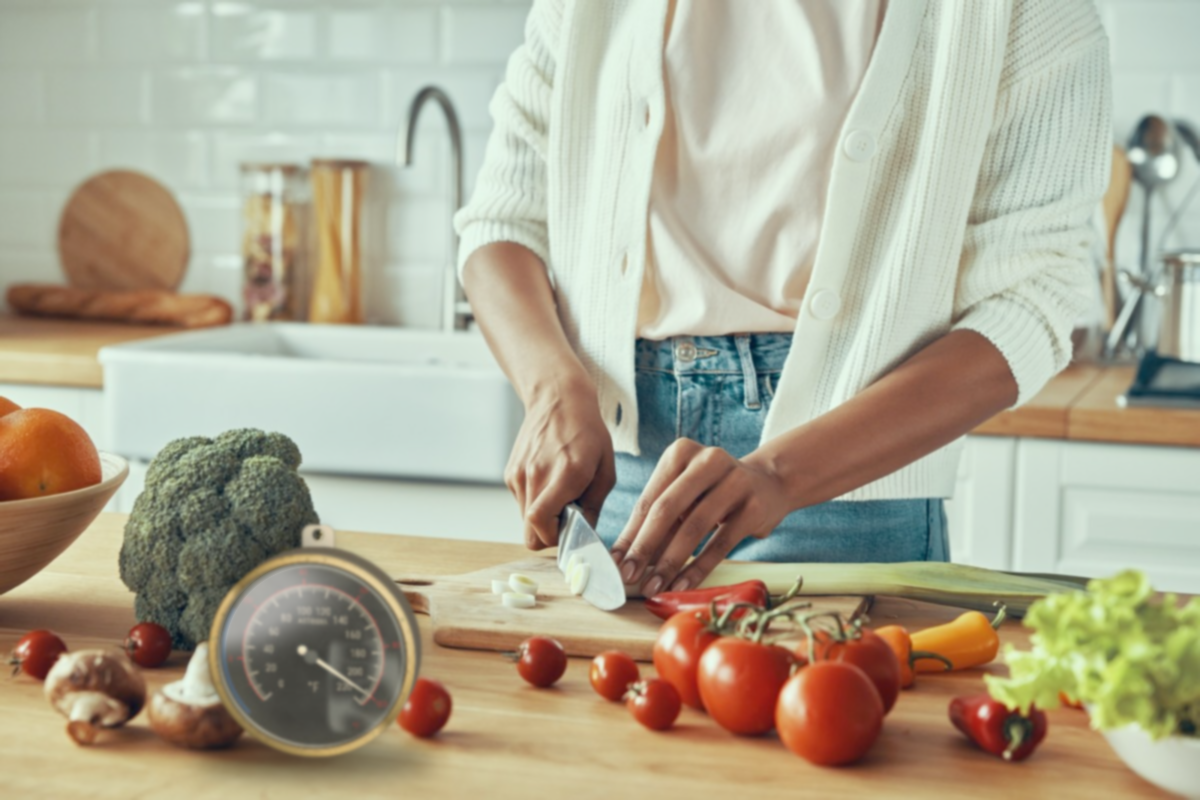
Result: 210 (°F)
